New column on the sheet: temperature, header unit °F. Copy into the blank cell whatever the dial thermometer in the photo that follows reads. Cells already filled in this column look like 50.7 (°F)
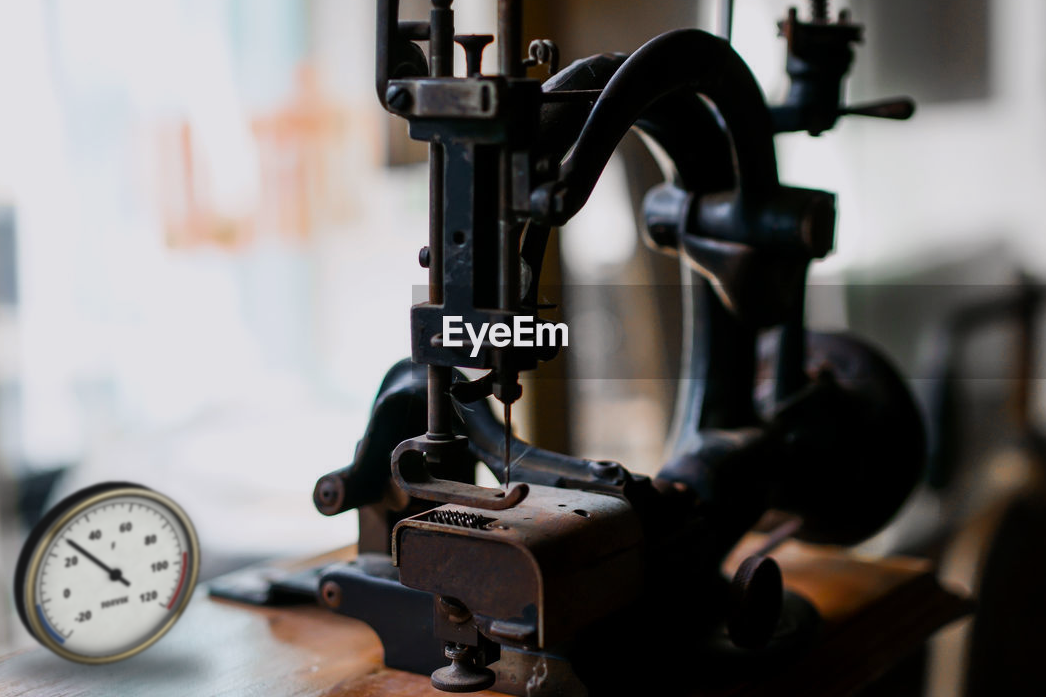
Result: 28 (°F)
